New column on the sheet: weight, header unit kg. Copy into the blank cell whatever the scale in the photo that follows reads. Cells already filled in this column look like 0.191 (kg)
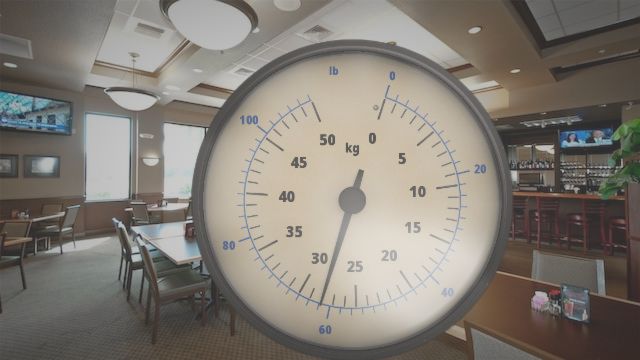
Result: 28 (kg)
